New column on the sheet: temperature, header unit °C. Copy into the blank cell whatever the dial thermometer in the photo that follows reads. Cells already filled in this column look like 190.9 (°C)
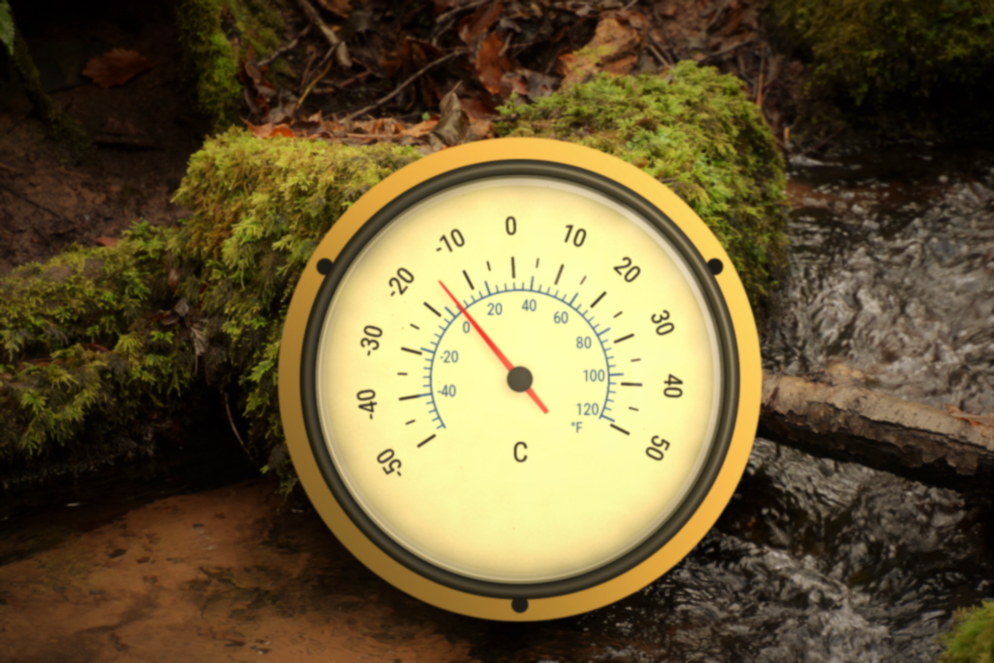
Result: -15 (°C)
